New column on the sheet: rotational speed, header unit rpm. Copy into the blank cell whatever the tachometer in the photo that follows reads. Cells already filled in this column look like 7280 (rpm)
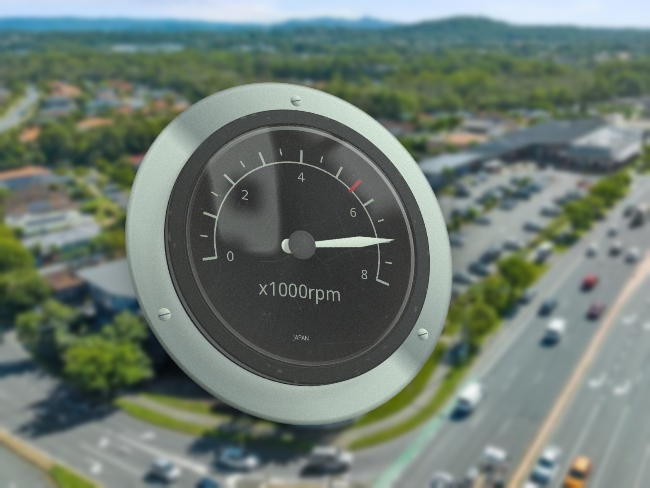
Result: 7000 (rpm)
